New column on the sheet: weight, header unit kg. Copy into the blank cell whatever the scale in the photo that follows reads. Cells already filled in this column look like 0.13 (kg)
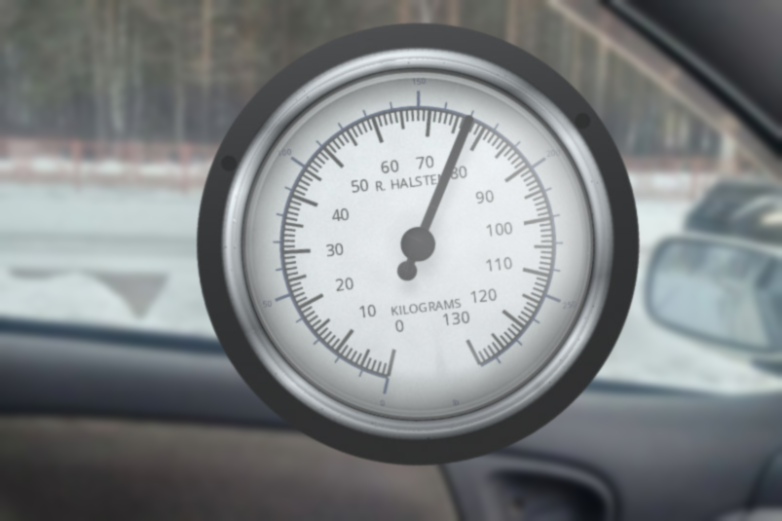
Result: 77 (kg)
